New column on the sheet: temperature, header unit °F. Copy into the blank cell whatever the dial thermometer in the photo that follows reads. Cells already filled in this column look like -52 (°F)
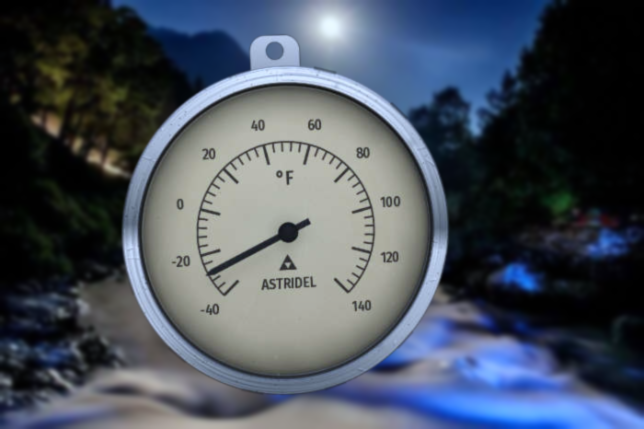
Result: -28 (°F)
